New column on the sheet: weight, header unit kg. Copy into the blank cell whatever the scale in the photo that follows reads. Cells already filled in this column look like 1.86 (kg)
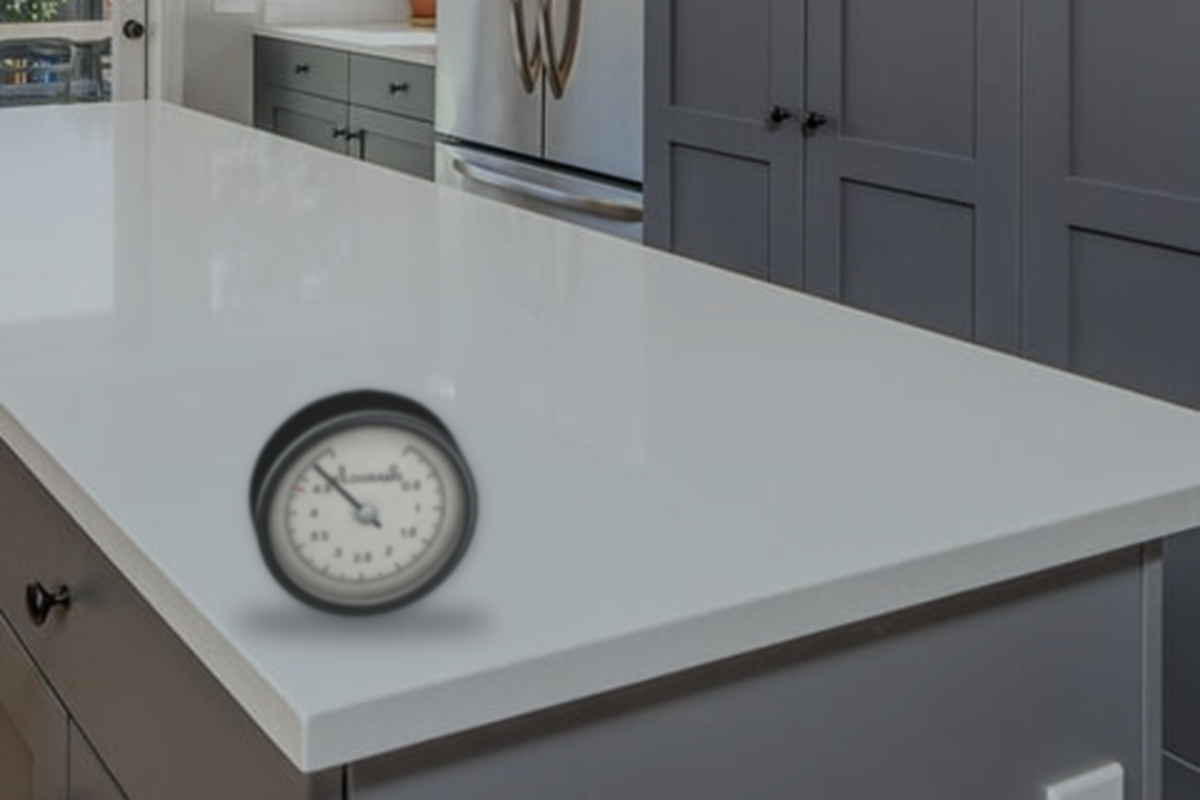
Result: 4.75 (kg)
